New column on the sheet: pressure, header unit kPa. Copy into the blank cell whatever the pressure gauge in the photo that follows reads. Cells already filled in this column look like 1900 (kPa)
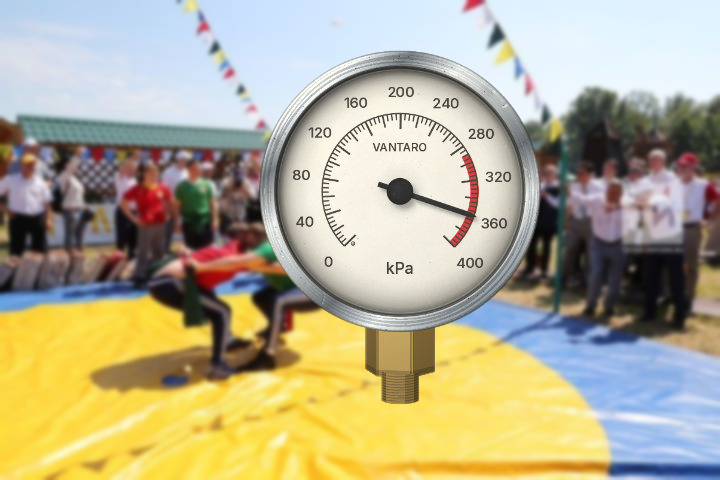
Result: 360 (kPa)
